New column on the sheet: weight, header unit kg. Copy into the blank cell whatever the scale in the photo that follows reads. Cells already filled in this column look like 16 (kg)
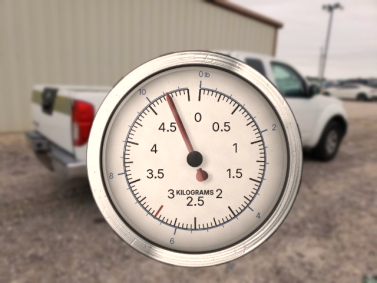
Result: 4.75 (kg)
